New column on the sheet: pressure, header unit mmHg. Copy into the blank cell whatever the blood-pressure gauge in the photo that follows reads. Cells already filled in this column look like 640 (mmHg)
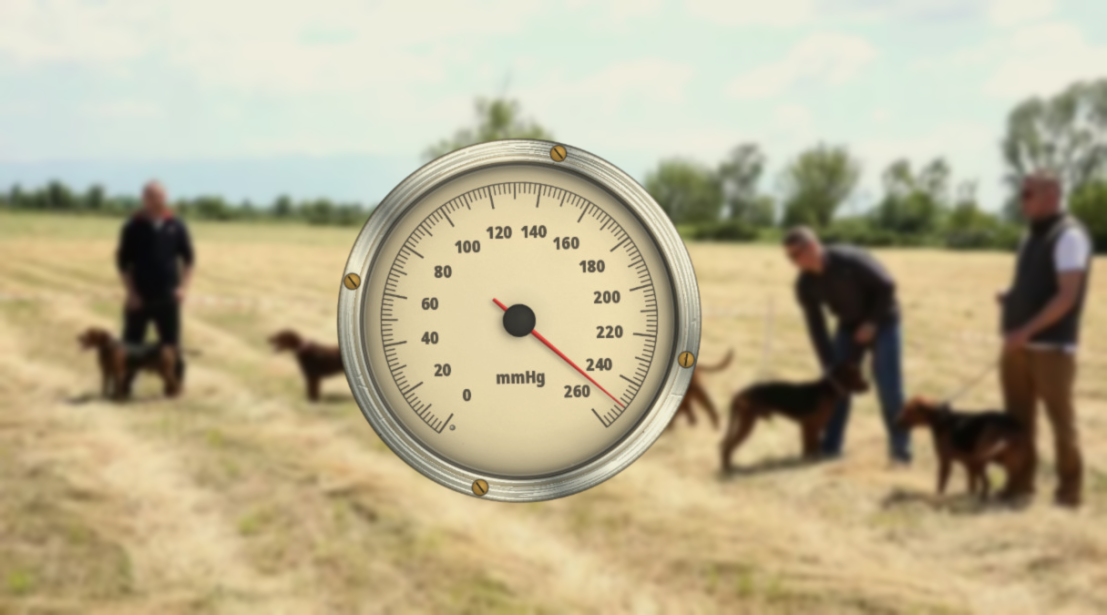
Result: 250 (mmHg)
